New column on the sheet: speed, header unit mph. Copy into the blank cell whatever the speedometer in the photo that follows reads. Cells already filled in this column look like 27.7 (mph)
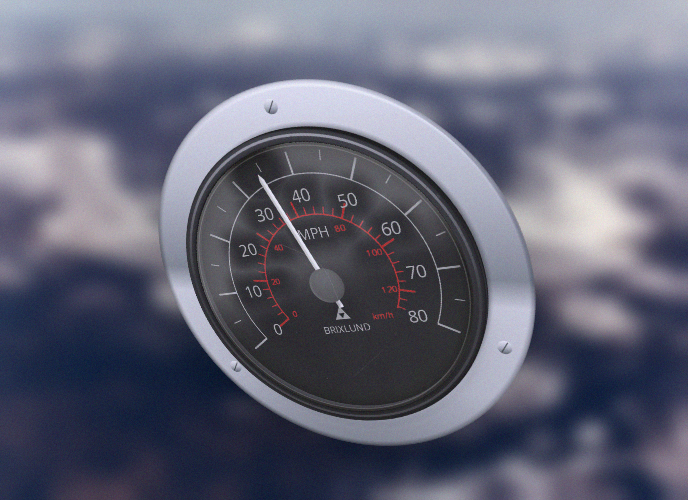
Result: 35 (mph)
